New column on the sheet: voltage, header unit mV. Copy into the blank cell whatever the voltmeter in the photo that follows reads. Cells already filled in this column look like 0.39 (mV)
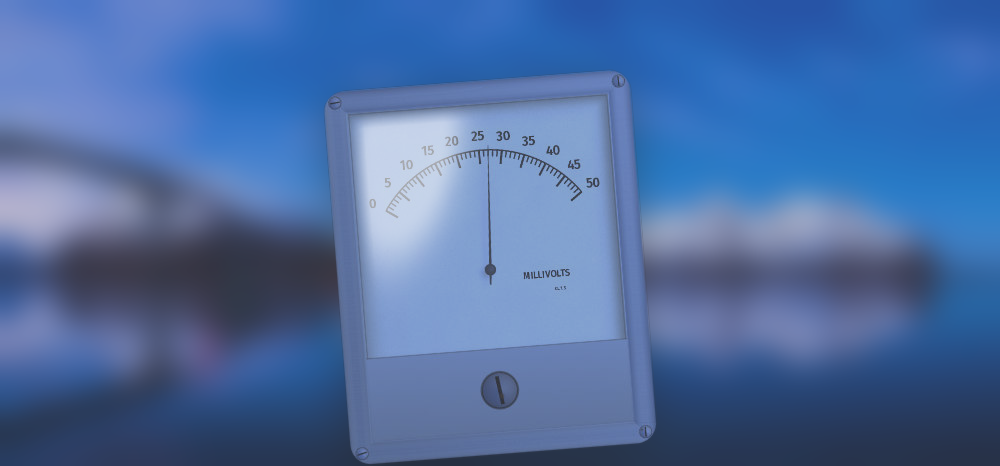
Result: 27 (mV)
